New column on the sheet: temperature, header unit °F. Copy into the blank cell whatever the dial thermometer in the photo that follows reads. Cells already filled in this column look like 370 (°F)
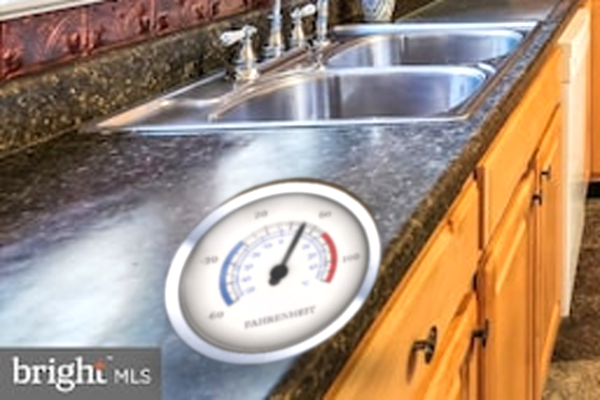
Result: 50 (°F)
